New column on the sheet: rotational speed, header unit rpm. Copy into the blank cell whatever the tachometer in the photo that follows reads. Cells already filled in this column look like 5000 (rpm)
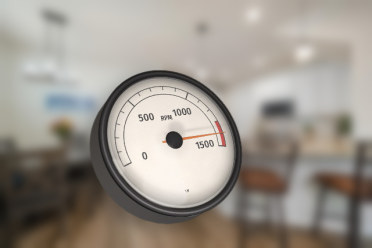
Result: 1400 (rpm)
